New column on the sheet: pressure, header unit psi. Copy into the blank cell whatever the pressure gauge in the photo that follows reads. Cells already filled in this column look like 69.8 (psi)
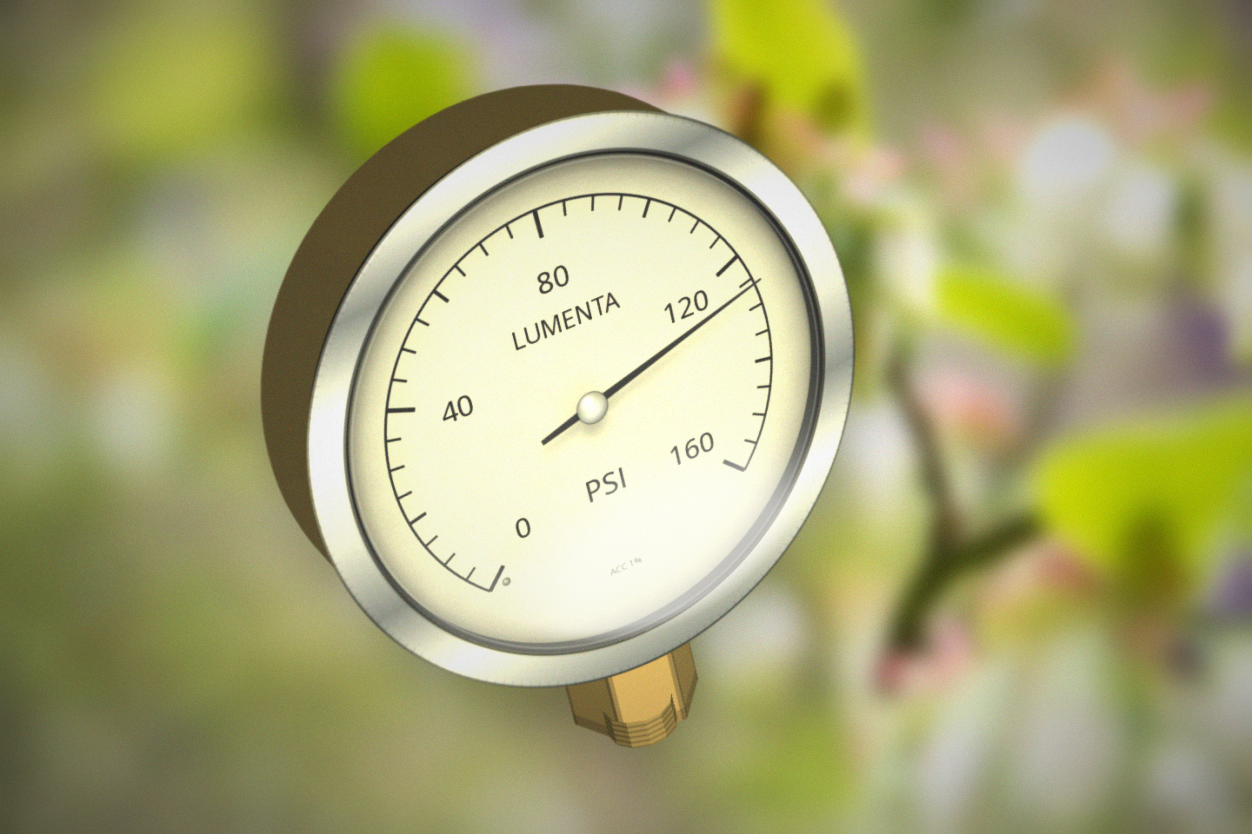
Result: 125 (psi)
